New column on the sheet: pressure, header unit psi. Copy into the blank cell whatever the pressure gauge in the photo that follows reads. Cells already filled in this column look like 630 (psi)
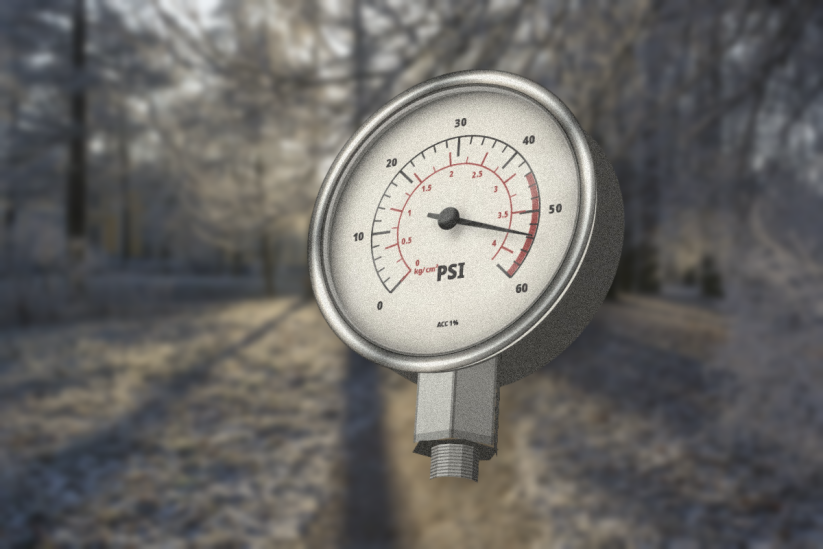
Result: 54 (psi)
